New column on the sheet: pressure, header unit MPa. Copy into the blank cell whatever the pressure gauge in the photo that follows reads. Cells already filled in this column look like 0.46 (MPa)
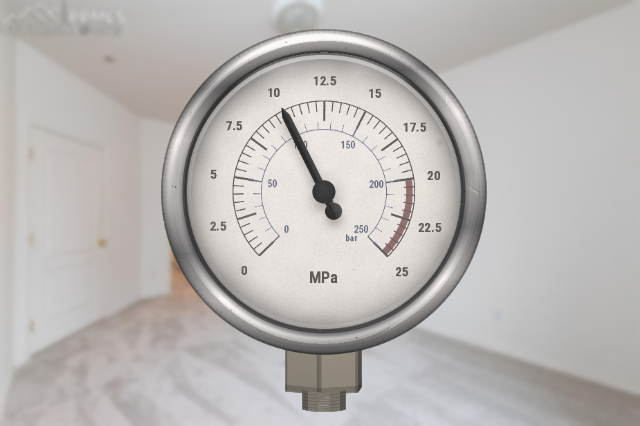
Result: 10 (MPa)
